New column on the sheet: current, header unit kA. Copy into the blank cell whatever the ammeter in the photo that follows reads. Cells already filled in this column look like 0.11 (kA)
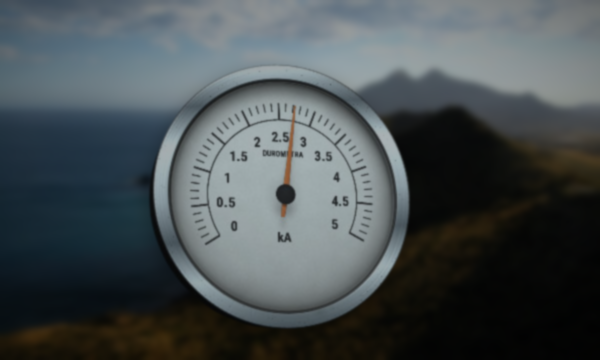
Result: 2.7 (kA)
